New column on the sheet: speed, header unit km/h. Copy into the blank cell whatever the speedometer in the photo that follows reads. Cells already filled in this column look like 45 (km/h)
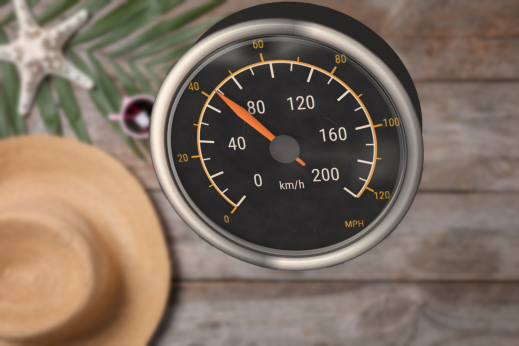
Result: 70 (km/h)
